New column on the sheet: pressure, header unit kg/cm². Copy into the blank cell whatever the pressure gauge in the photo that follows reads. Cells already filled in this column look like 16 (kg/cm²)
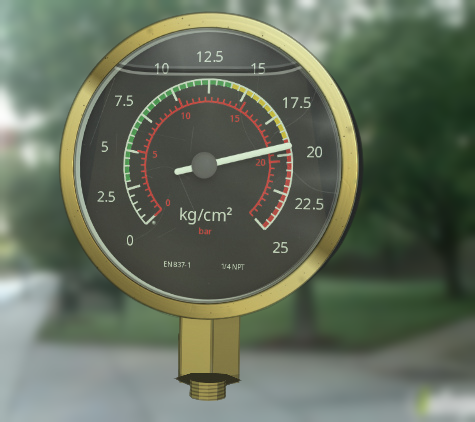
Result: 19.5 (kg/cm²)
